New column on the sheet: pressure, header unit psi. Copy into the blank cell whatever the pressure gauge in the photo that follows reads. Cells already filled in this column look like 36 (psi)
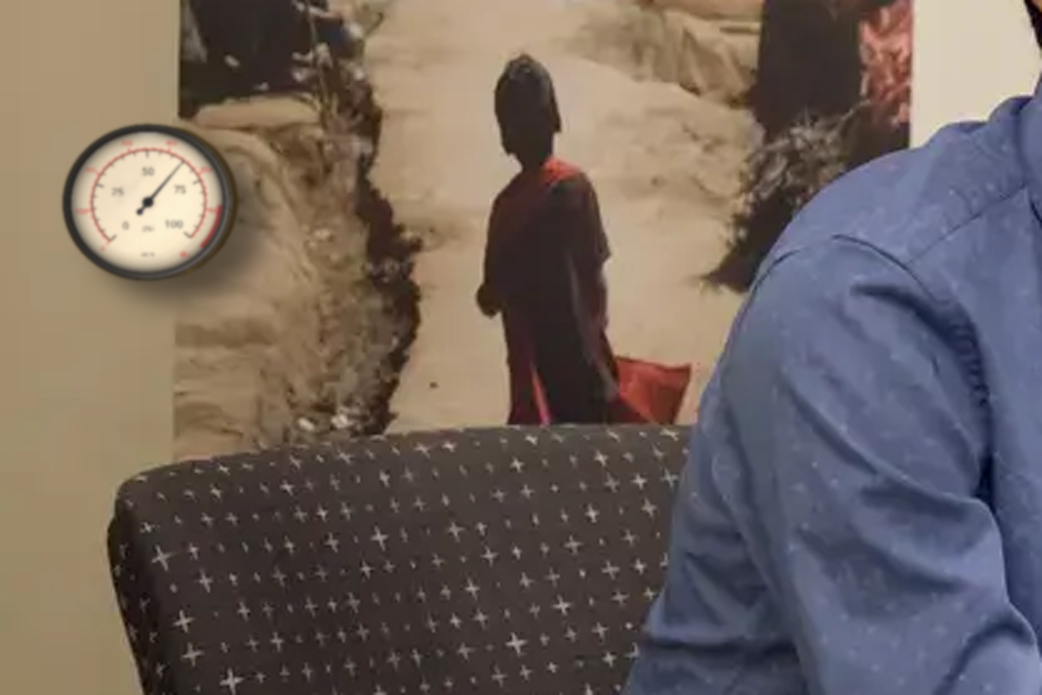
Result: 65 (psi)
